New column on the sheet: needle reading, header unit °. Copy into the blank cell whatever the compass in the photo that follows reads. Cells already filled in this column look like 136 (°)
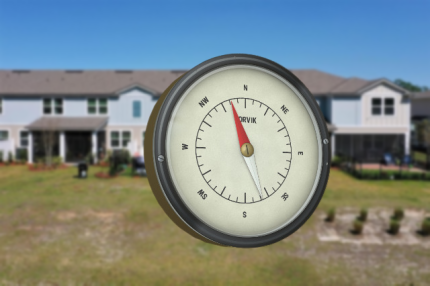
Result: 340 (°)
